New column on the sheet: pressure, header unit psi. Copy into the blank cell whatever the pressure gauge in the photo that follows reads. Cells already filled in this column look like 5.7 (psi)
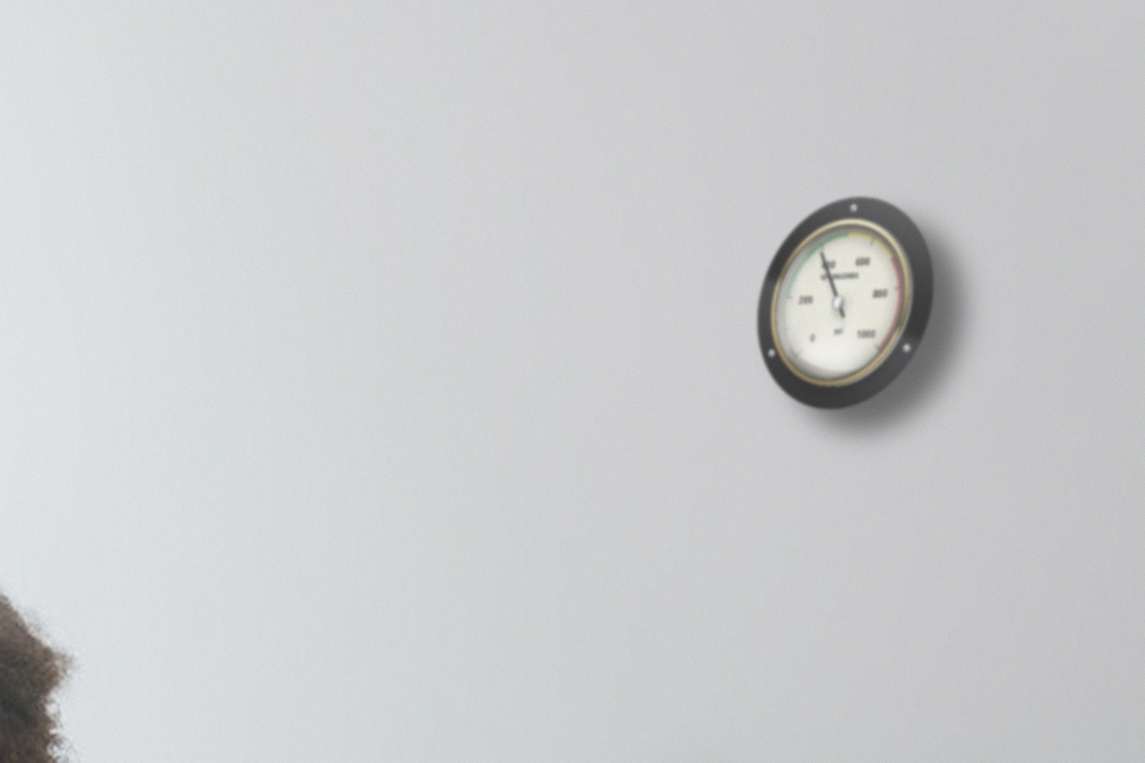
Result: 400 (psi)
